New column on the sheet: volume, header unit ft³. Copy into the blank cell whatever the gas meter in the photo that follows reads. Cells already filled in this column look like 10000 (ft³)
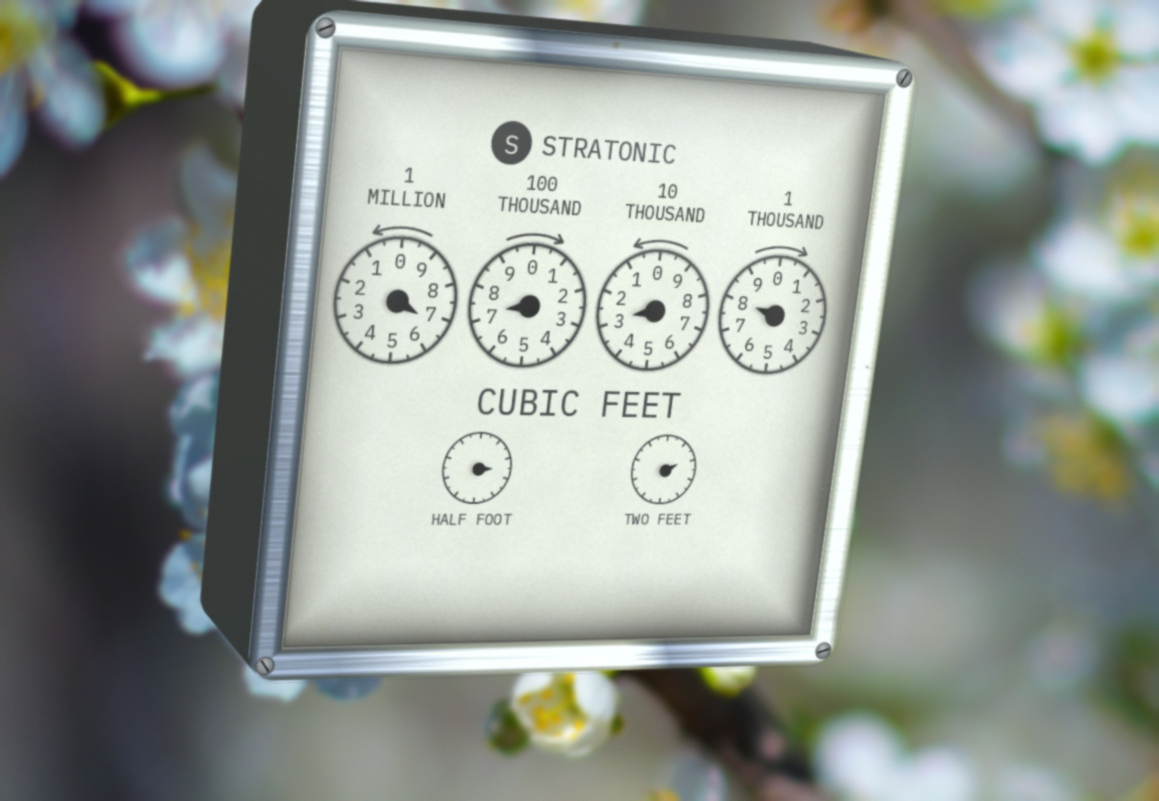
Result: 672800 (ft³)
